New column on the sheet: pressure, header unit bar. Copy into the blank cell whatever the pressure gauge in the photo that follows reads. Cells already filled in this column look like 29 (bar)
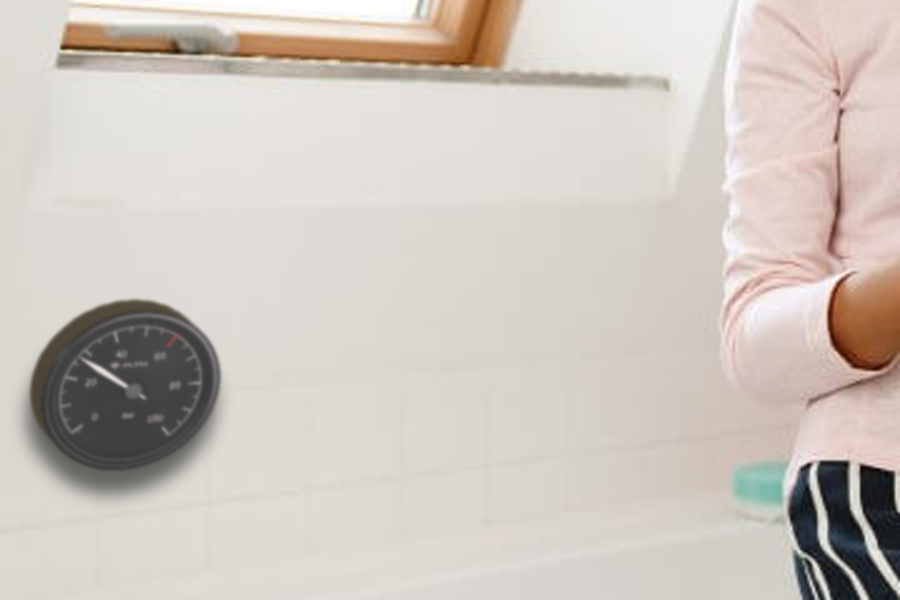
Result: 27.5 (bar)
